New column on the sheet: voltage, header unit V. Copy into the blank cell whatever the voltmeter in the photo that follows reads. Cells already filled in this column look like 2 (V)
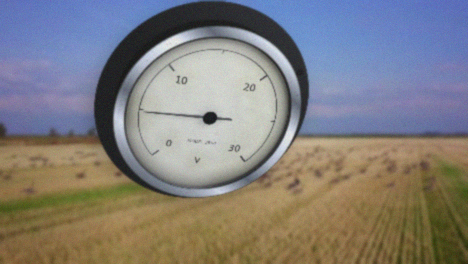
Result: 5 (V)
